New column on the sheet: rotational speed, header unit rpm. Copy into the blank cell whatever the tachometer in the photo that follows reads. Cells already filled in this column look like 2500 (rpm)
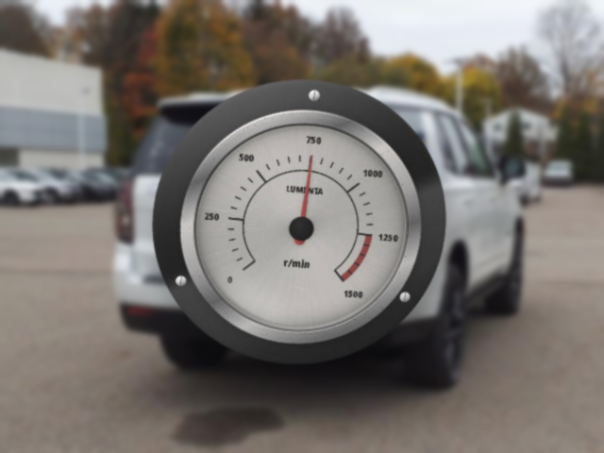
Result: 750 (rpm)
